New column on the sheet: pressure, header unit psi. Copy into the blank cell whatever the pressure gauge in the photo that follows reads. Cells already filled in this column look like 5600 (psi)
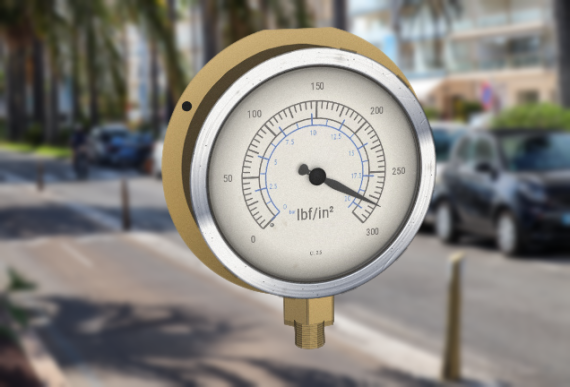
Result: 280 (psi)
